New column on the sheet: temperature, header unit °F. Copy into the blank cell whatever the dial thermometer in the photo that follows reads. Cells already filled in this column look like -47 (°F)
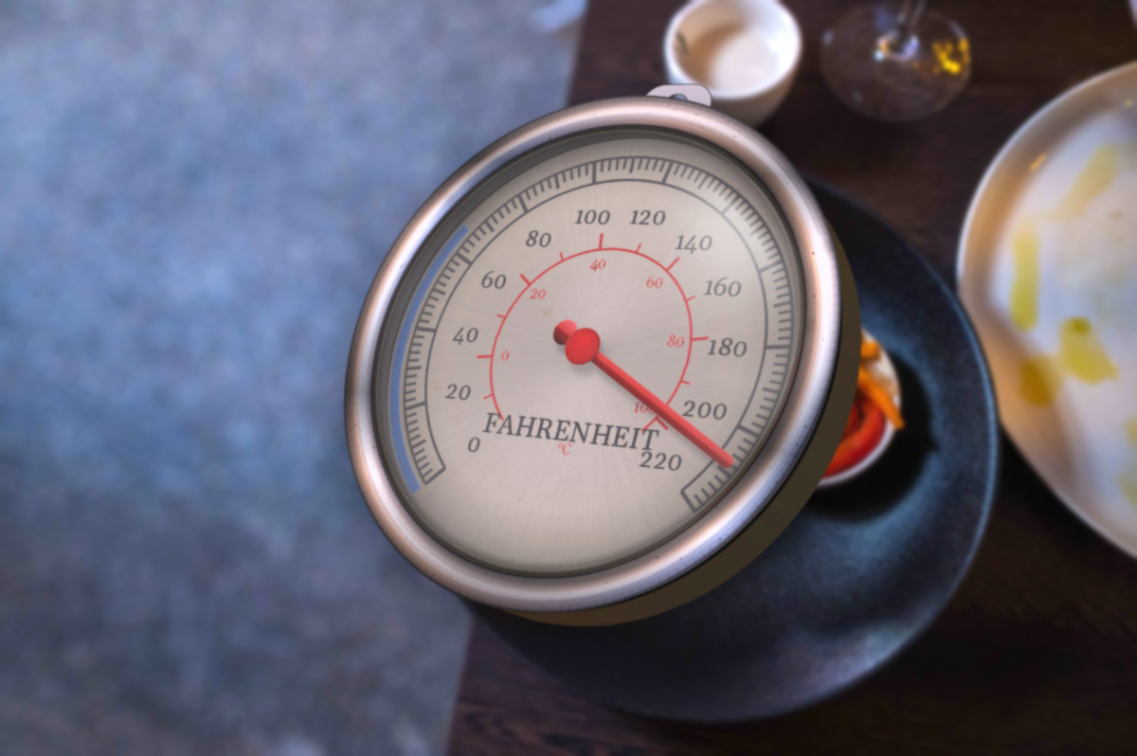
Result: 208 (°F)
